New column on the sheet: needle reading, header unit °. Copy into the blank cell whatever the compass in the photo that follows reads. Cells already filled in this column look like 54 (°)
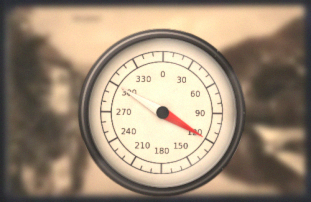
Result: 120 (°)
